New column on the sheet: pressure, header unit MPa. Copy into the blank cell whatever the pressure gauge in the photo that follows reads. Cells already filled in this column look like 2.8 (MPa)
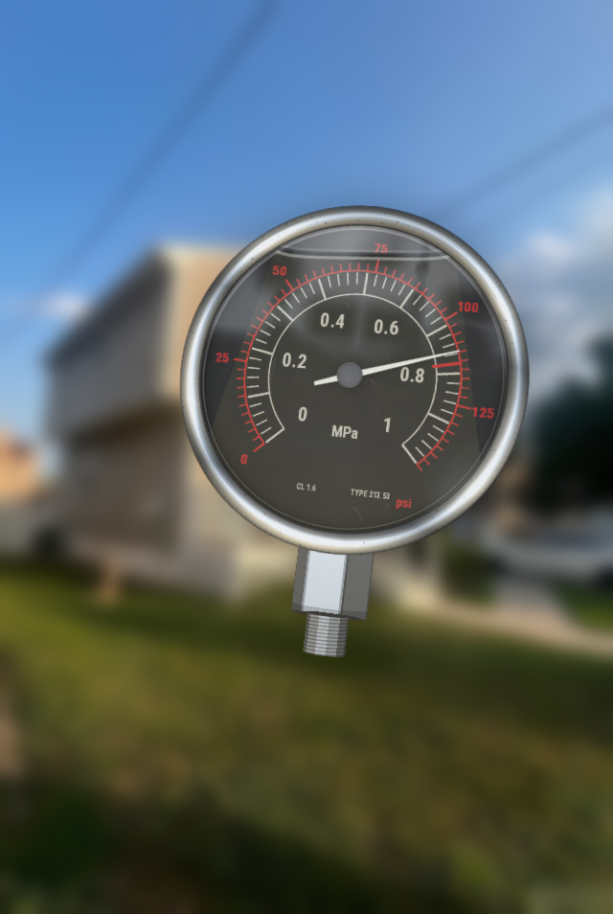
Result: 0.76 (MPa)
